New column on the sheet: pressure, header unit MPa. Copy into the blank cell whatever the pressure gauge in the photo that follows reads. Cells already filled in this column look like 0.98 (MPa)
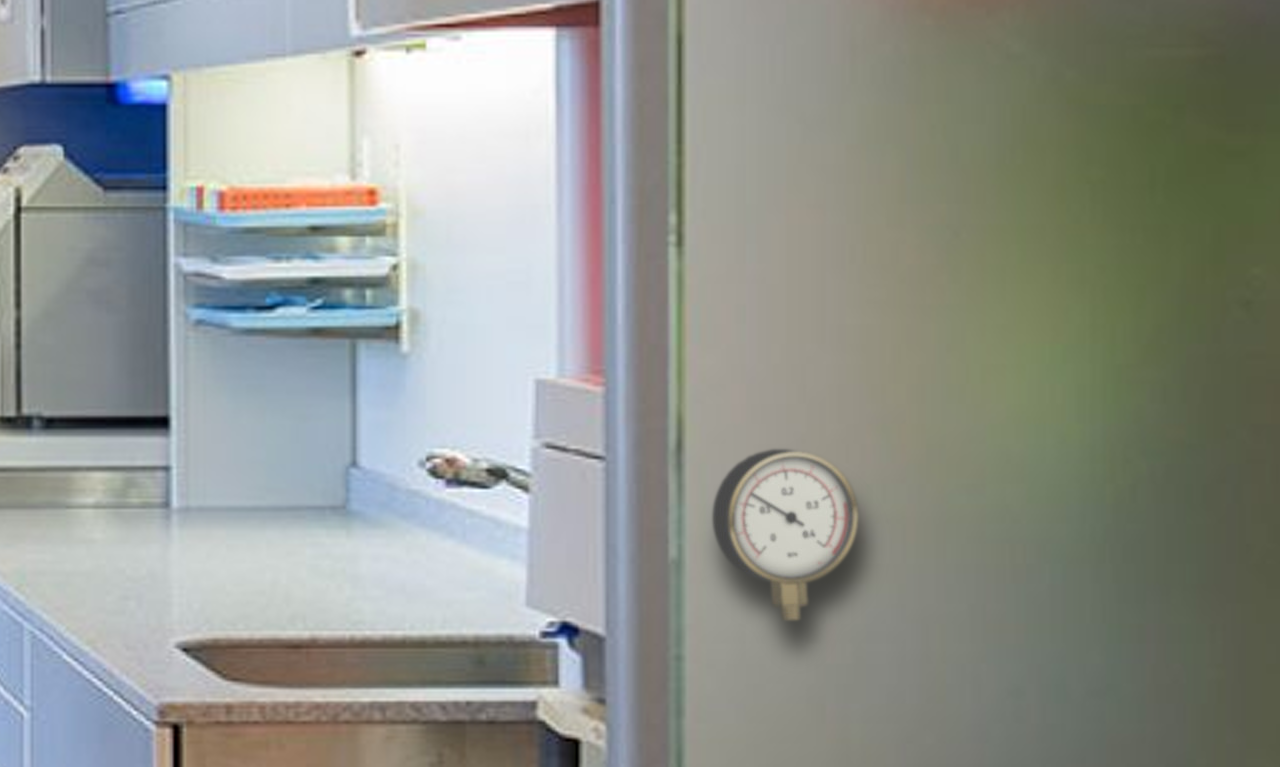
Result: 0.12 (MPa)
